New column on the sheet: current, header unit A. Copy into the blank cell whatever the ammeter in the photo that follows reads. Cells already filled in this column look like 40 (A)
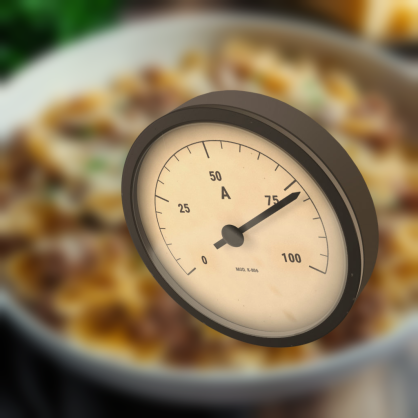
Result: 77.5 (A)
